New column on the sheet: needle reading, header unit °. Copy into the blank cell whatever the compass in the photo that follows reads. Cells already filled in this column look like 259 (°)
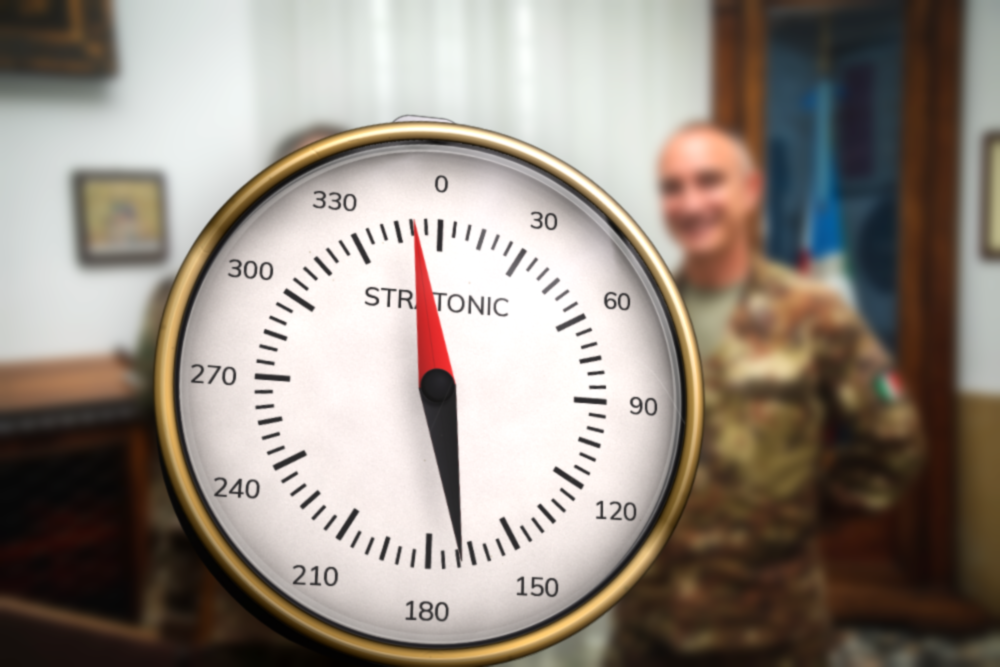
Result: 350 (°)
